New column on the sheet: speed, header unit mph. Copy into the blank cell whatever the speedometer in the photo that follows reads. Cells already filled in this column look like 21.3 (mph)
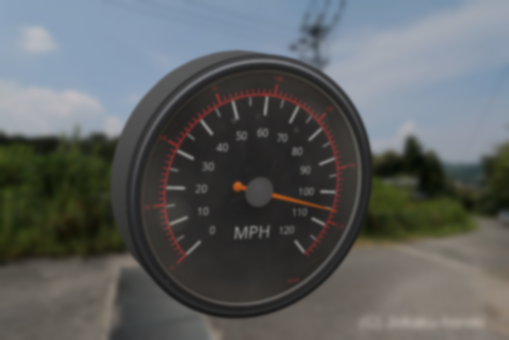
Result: 105 (mph)
